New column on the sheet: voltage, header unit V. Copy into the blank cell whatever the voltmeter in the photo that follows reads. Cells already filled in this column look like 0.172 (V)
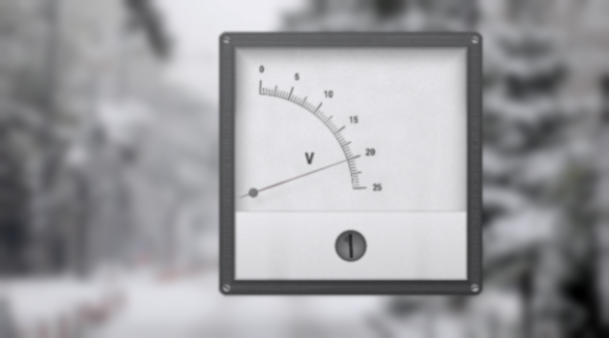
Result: 20 (V)
